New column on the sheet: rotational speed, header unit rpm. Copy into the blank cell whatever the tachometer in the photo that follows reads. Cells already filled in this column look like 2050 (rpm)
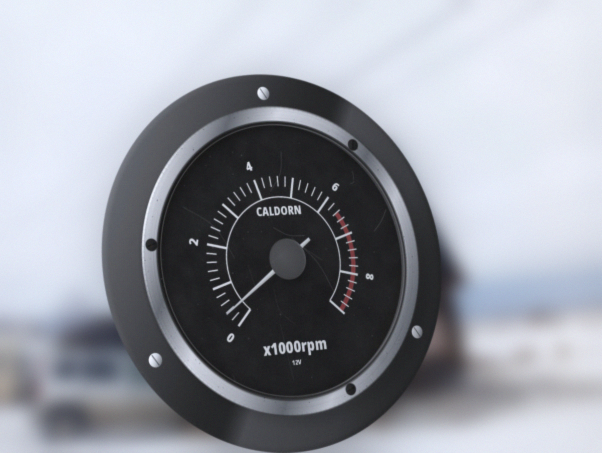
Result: 400 (rpm)
